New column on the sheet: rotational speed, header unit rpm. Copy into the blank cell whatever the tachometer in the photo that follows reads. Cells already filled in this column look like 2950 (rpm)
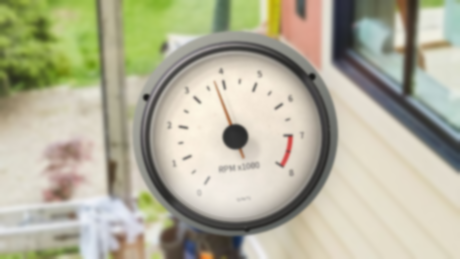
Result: 3750 (rpm)
